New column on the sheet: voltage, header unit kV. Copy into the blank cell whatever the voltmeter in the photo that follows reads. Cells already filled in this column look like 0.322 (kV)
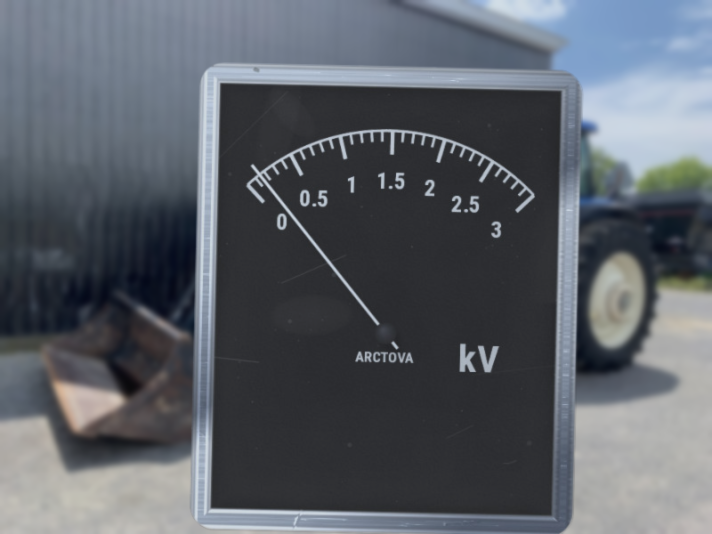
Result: 0.15 (kV)
